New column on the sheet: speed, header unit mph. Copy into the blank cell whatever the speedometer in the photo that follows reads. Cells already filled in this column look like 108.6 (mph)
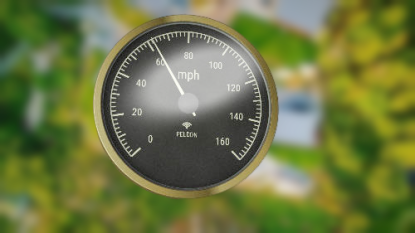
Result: 62 (mph)
